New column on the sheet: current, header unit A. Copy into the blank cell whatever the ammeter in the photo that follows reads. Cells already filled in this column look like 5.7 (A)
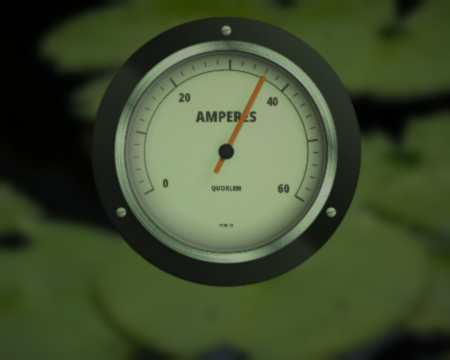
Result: 36 (A)
